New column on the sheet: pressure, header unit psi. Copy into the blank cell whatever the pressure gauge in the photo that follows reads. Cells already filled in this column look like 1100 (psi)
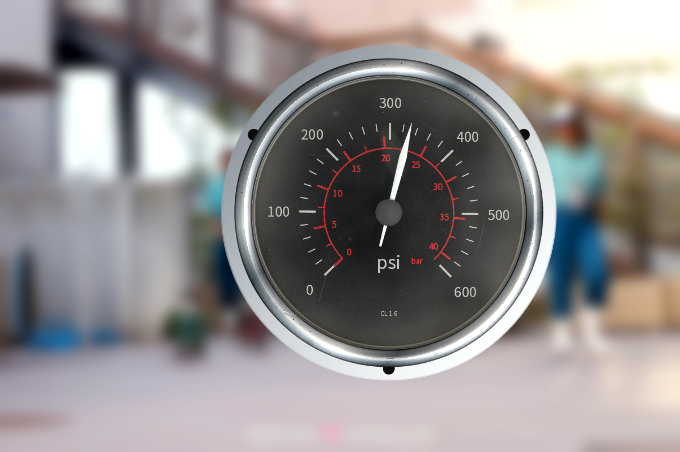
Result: 330 (psi)
